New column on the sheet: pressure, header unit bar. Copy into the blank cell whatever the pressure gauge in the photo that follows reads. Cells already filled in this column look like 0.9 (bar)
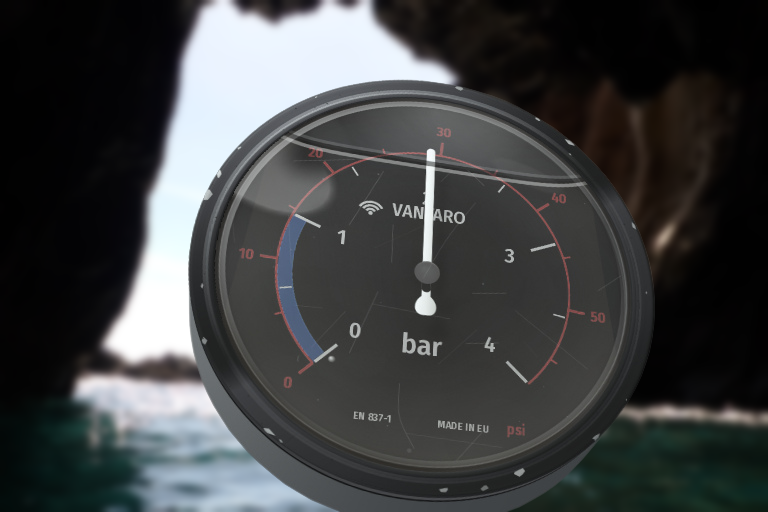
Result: 2 (bar)
